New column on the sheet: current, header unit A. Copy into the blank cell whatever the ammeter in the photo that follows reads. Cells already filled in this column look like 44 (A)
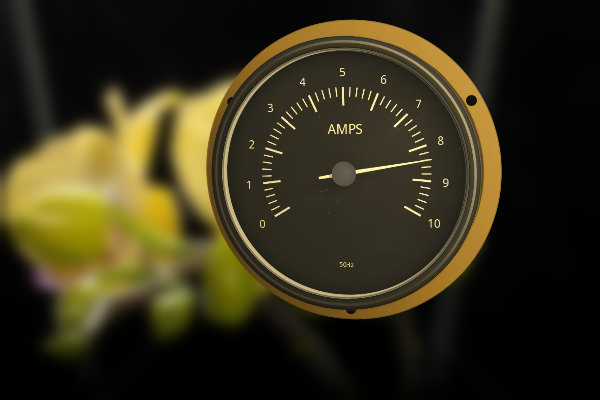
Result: 8.4 (A)
